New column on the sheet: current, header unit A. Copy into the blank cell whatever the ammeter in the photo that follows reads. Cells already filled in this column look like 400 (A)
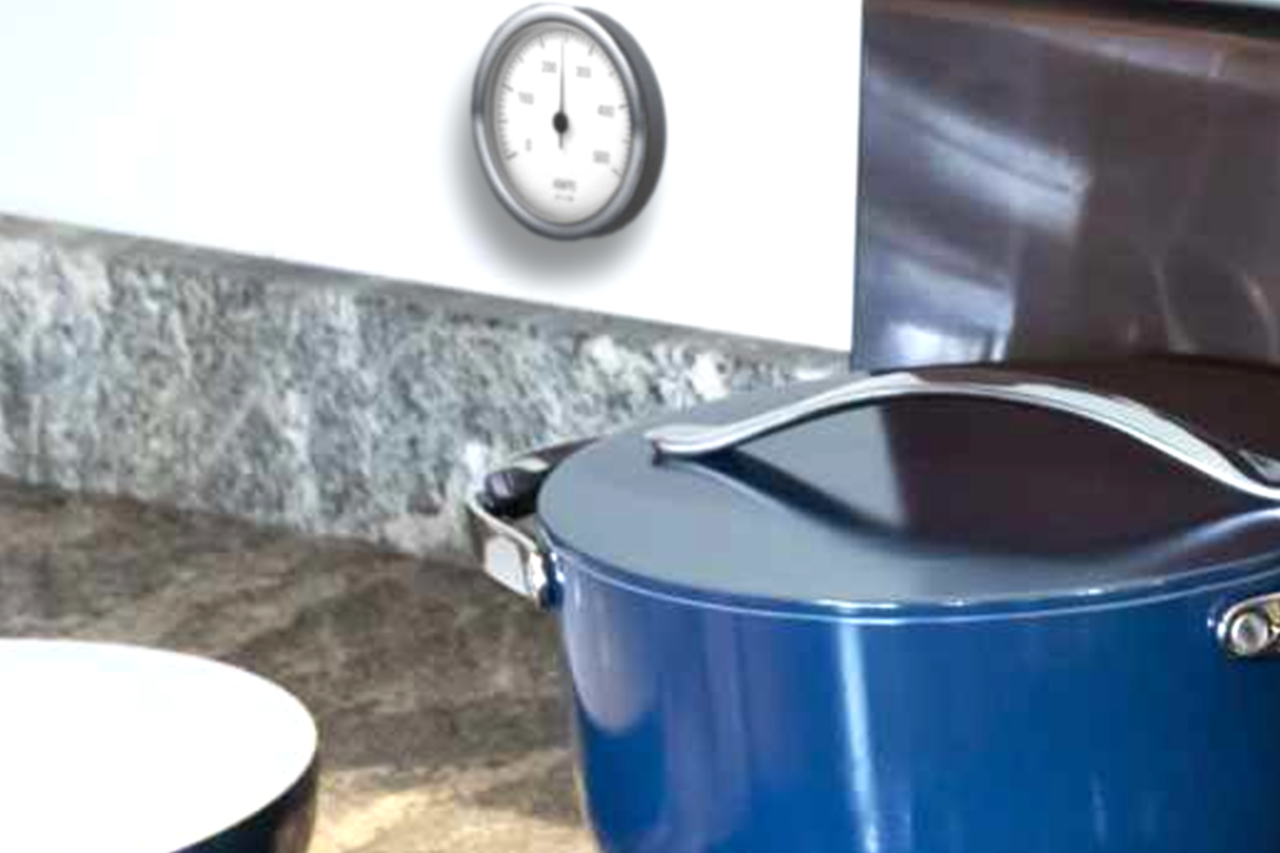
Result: 250 (A)
